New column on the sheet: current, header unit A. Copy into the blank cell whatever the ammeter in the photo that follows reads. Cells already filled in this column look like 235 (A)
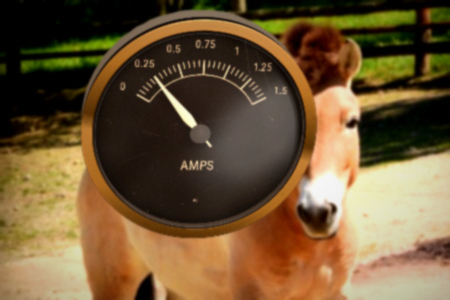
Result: 0.25 (A)
